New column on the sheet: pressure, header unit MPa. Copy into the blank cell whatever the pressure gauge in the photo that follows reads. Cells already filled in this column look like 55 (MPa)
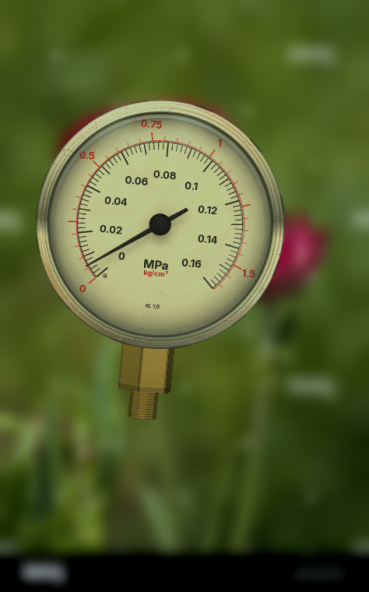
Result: 0.006 (MPa)
